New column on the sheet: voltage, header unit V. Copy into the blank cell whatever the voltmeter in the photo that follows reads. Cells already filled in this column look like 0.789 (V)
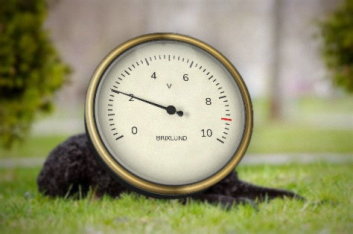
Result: 2 (V)
